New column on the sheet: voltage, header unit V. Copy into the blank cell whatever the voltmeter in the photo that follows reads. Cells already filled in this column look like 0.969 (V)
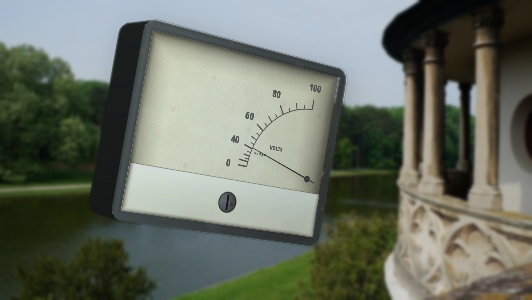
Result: 40 (V)
